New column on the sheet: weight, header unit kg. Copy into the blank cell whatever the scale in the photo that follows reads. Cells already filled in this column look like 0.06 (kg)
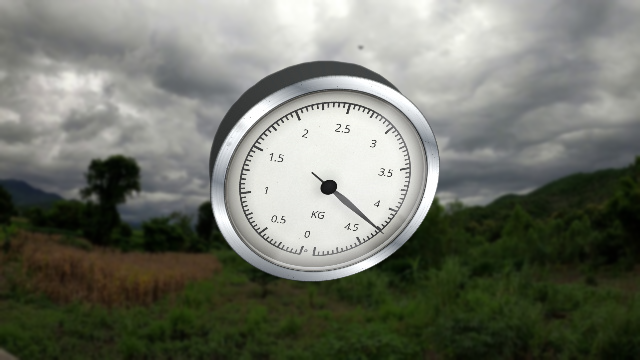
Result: 4.25 (kg)
